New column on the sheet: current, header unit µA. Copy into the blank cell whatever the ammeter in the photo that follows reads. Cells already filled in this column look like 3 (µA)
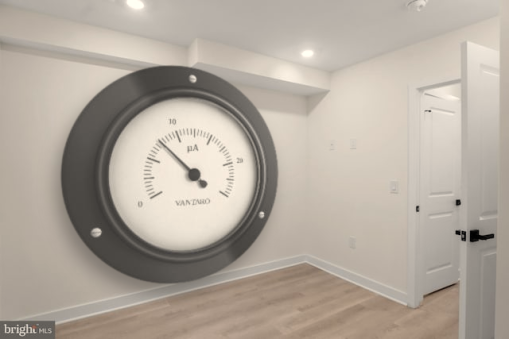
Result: 7.5 (µA)
